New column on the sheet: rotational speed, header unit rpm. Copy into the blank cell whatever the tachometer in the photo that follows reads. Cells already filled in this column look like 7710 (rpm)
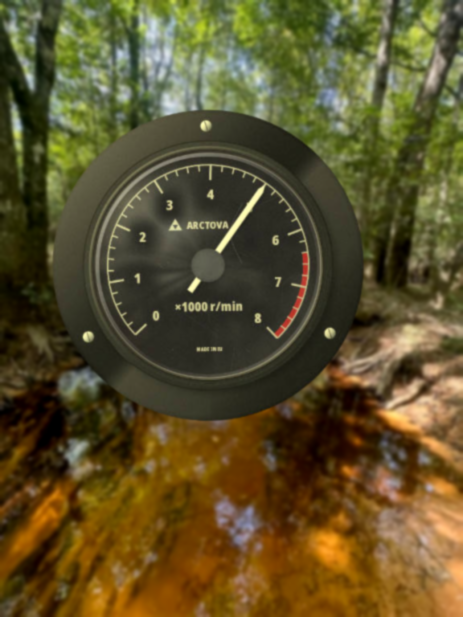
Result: 5000 (rpm)
